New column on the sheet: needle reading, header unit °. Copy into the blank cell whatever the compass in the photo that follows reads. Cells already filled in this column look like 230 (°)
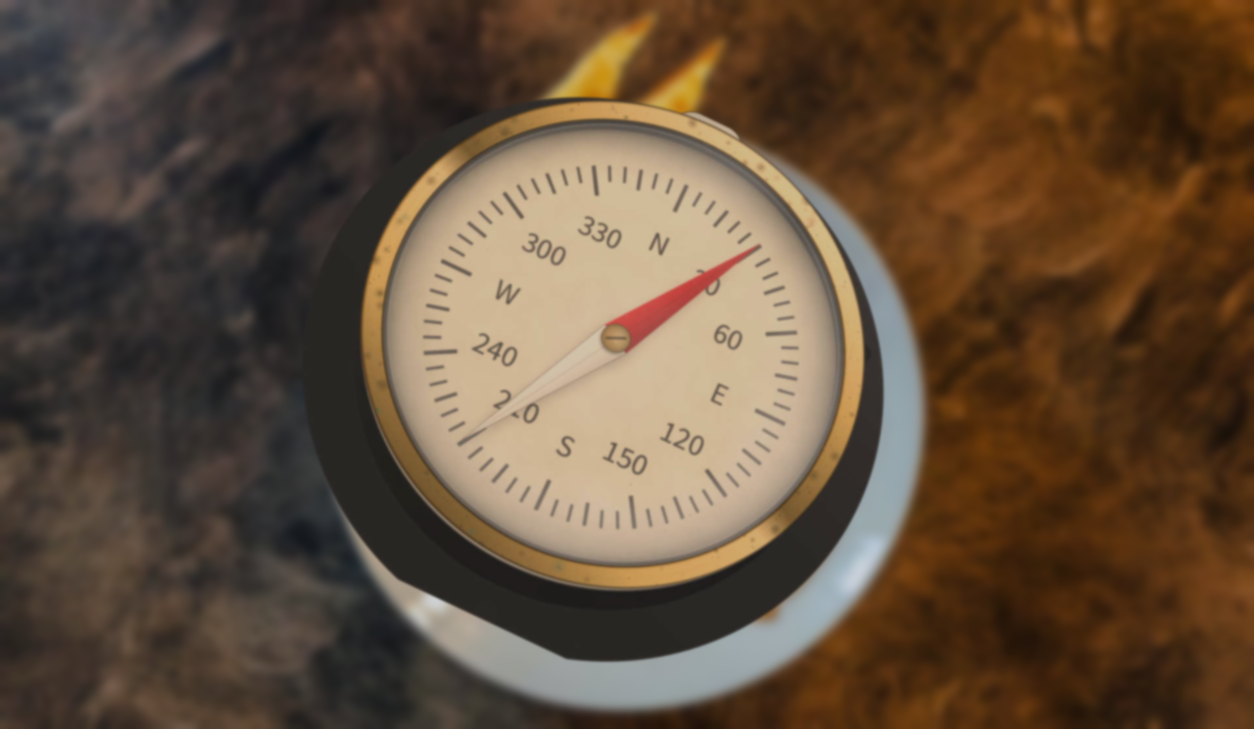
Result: 30 (°)
